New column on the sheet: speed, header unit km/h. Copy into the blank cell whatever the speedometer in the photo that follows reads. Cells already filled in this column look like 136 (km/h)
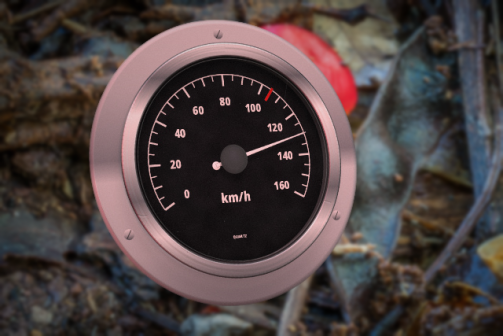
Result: 130 (km/h)
